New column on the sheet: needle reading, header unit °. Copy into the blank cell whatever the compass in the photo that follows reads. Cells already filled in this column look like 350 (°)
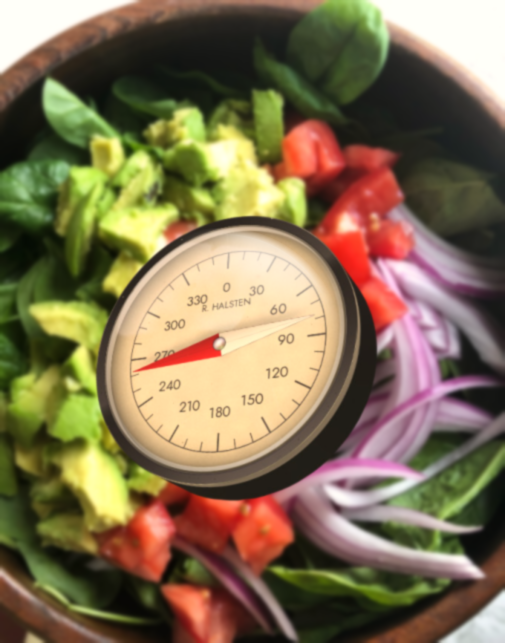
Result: 260 (°)
